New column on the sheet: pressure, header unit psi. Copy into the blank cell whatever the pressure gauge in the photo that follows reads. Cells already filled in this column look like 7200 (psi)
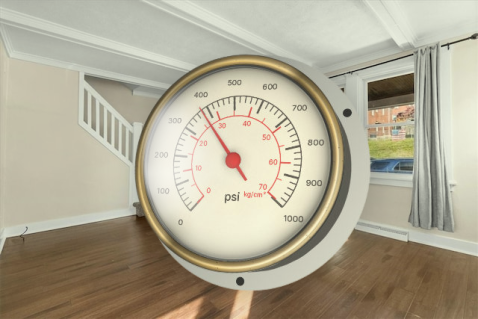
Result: 380 (psi)
